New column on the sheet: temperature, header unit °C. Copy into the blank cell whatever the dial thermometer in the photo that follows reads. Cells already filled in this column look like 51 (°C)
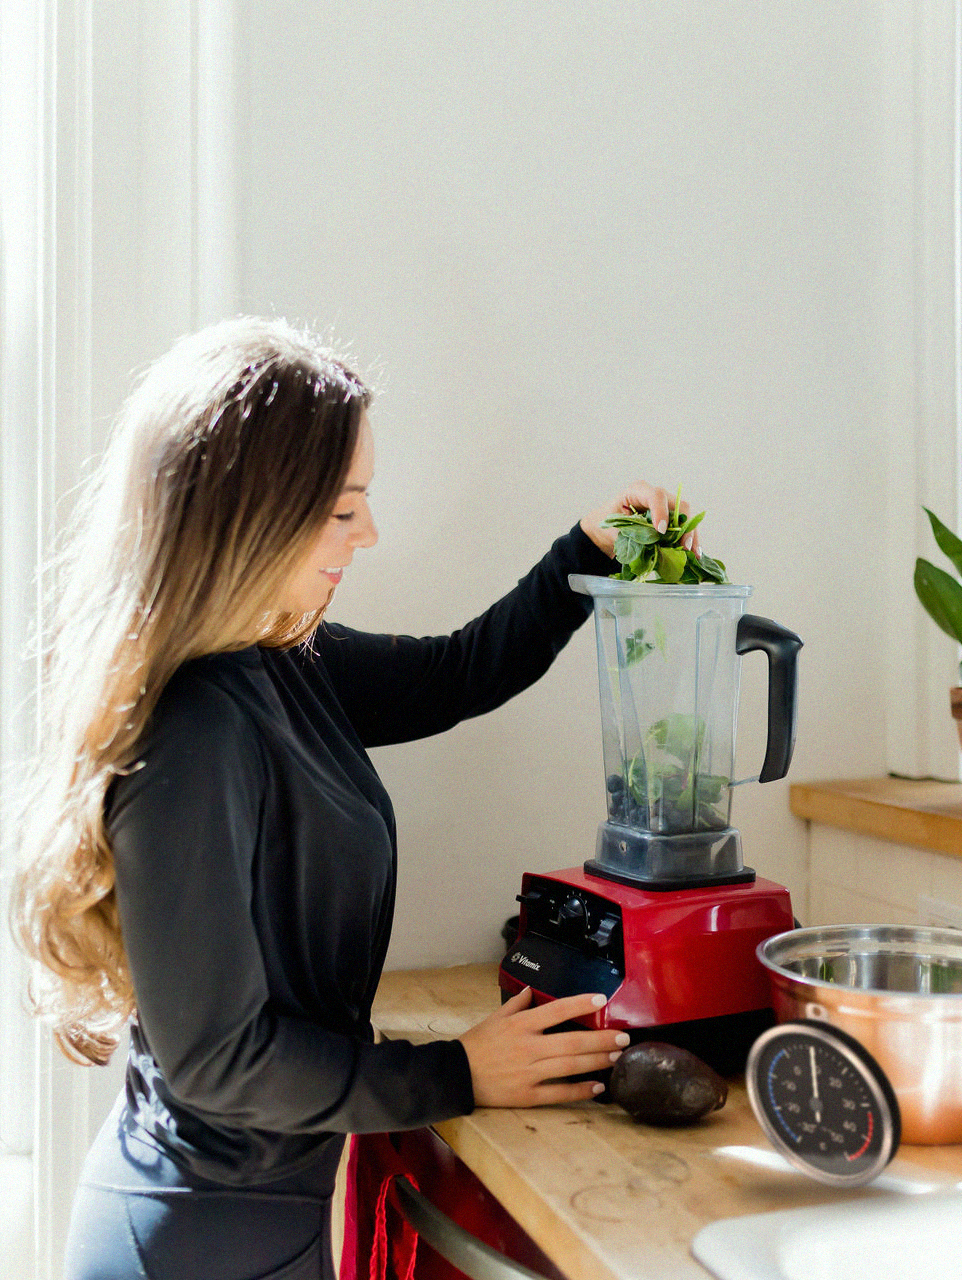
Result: 10 (°C)
